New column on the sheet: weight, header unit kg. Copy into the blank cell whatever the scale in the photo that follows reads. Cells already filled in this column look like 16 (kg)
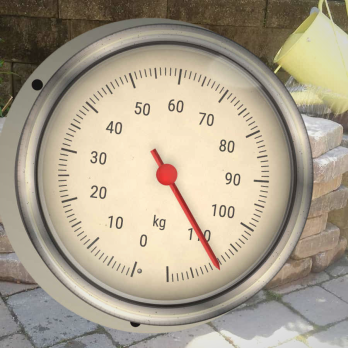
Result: 110 (kg)
